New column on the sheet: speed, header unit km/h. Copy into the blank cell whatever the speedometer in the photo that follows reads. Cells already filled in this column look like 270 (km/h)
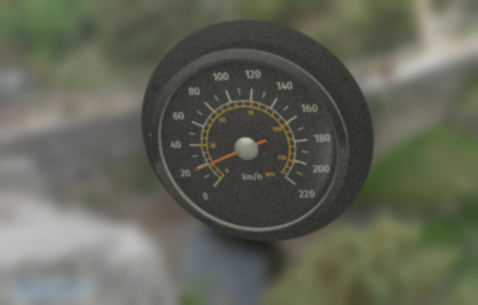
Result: 20 (km/h)
